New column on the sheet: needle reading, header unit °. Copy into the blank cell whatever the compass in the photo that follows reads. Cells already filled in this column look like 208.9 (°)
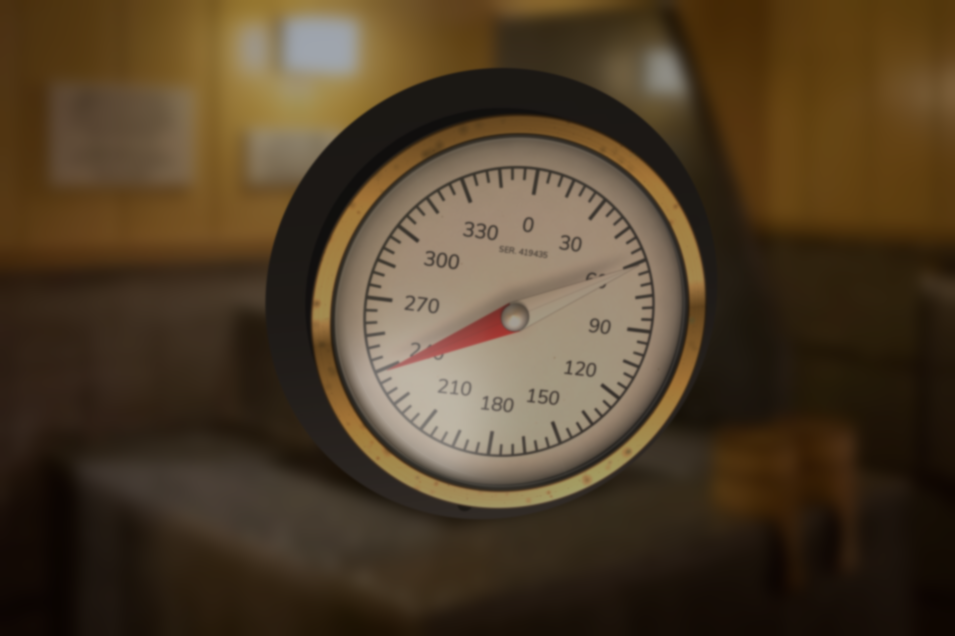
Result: 240 (°)
